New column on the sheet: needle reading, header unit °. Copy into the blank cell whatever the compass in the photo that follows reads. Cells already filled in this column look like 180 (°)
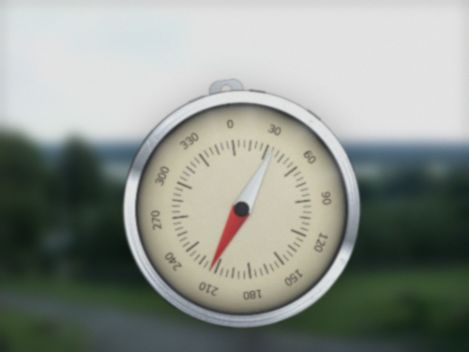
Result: 215 (°)
